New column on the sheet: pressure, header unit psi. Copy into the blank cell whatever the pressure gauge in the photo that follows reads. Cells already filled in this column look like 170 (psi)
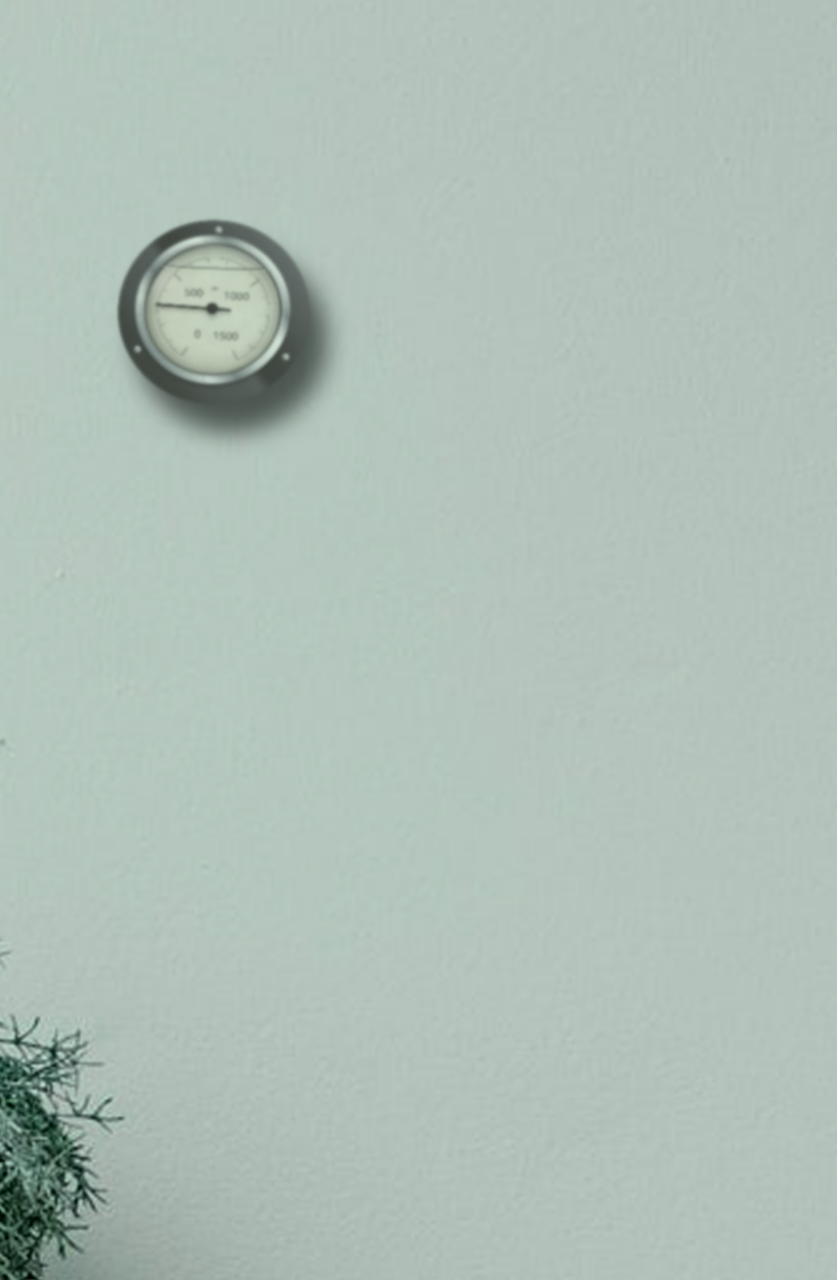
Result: 300 (psi)
